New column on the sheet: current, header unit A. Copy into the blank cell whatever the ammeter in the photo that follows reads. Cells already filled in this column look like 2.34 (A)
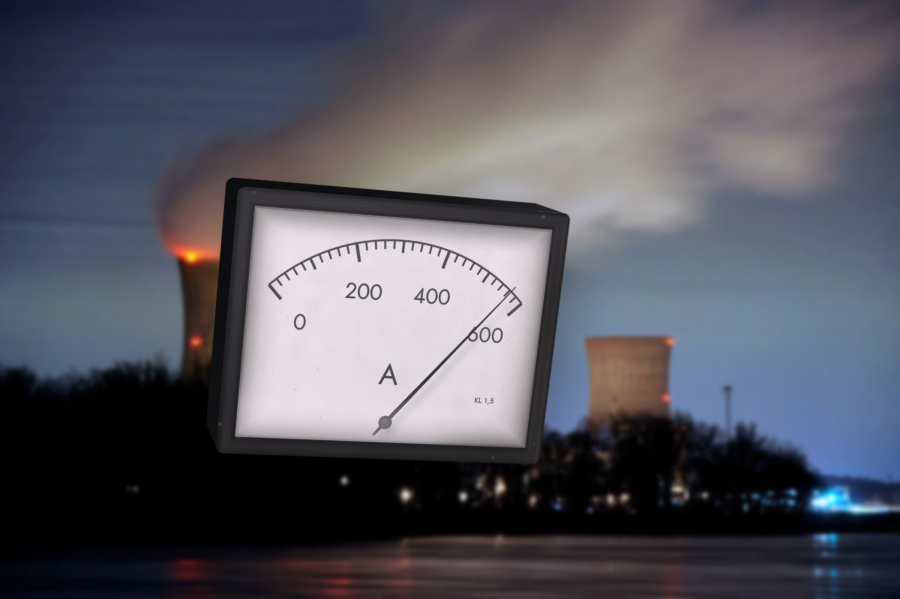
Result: 560 (A)
